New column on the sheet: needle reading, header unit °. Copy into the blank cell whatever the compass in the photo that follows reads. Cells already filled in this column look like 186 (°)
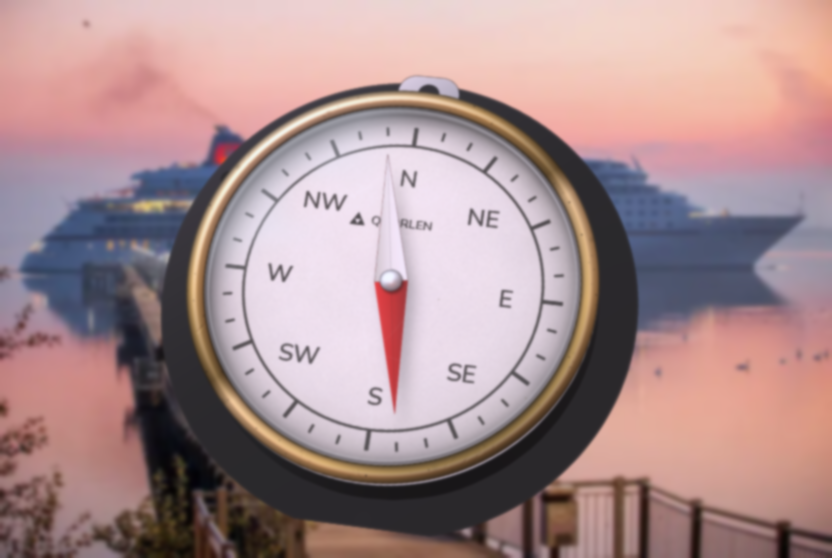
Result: 170 (°)
